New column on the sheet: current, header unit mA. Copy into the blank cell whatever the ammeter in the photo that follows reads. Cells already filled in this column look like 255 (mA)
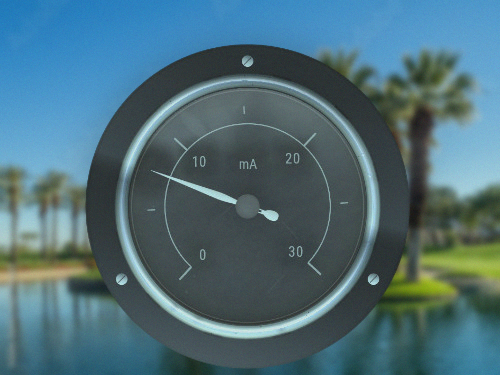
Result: 7.5 (mA)
